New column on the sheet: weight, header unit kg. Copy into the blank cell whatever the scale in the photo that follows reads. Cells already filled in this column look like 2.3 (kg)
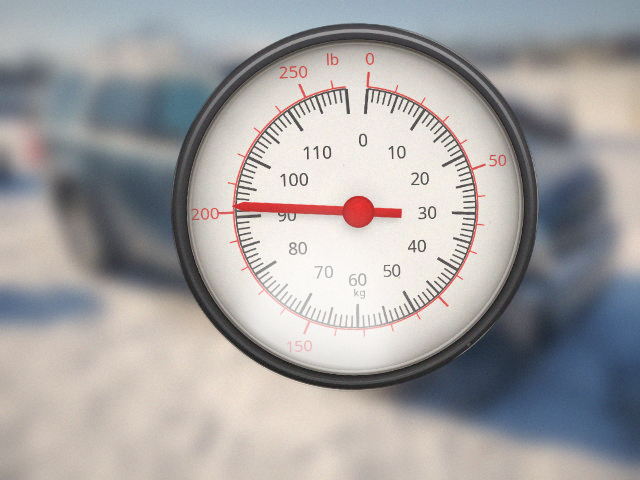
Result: 92 (kg)
